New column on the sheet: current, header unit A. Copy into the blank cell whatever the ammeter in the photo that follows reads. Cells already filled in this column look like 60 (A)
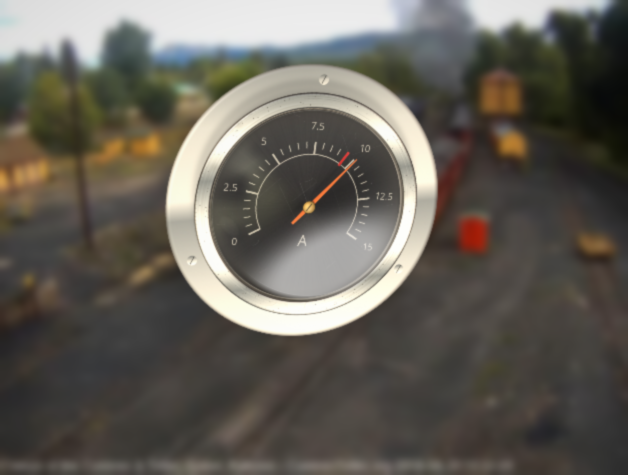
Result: 10 (A)
